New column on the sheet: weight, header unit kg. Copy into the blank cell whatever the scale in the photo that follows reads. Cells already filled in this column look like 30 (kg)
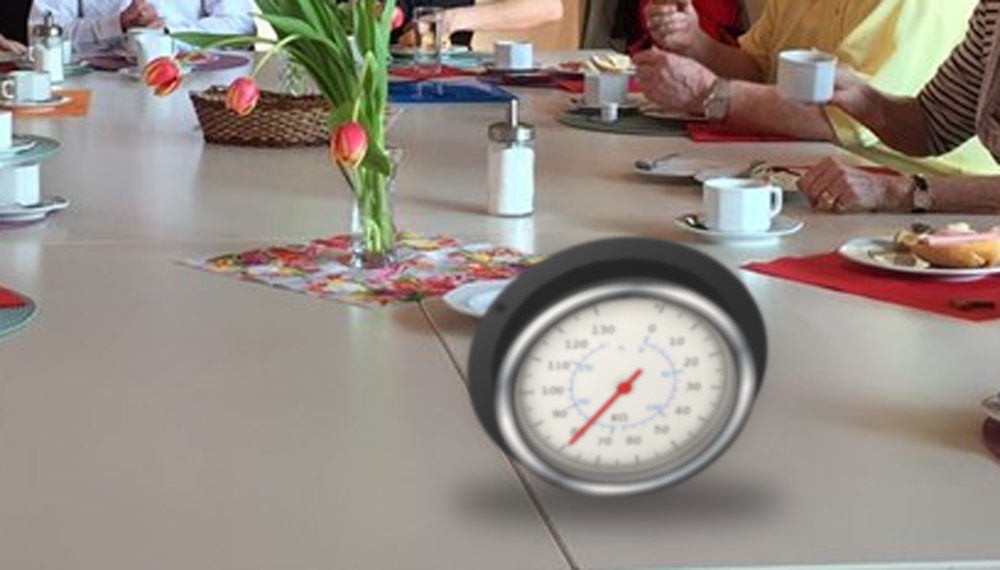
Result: 80 (kg)
